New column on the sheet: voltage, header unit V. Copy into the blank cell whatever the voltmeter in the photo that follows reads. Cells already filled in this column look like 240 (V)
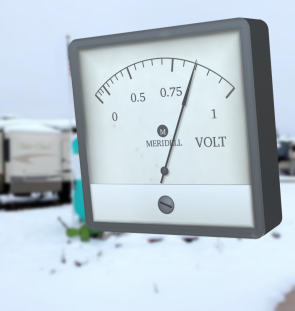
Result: 0.85 (V)
